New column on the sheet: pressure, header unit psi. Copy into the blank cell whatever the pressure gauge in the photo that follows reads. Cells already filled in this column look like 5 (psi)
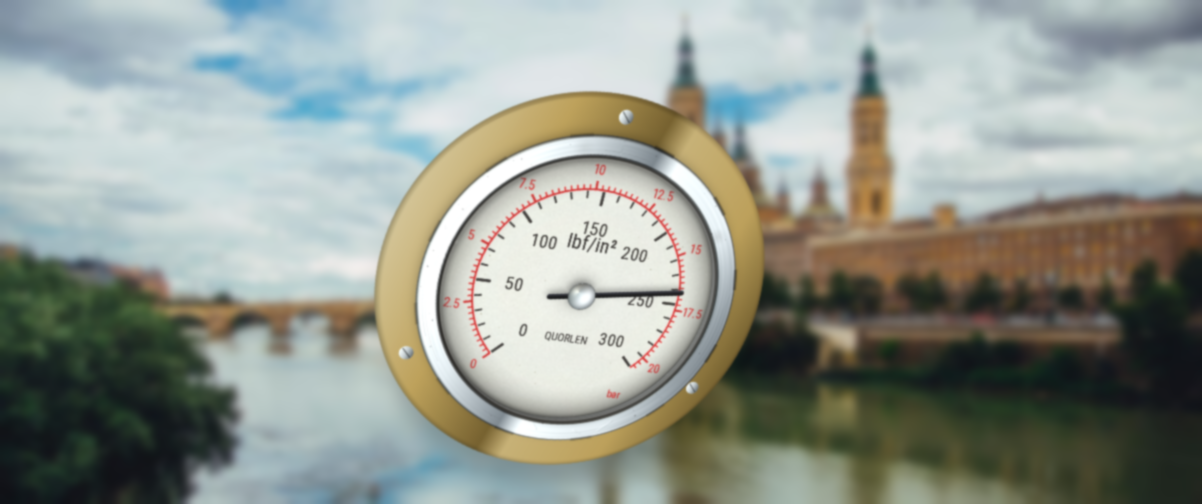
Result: 240 (psi)
